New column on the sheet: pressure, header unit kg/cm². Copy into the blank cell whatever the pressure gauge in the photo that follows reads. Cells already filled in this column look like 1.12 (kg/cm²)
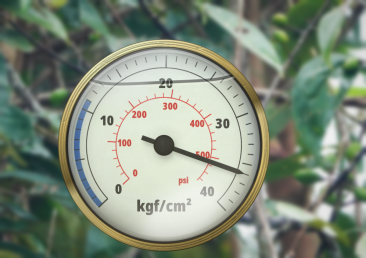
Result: 36 (kg/cm²)
